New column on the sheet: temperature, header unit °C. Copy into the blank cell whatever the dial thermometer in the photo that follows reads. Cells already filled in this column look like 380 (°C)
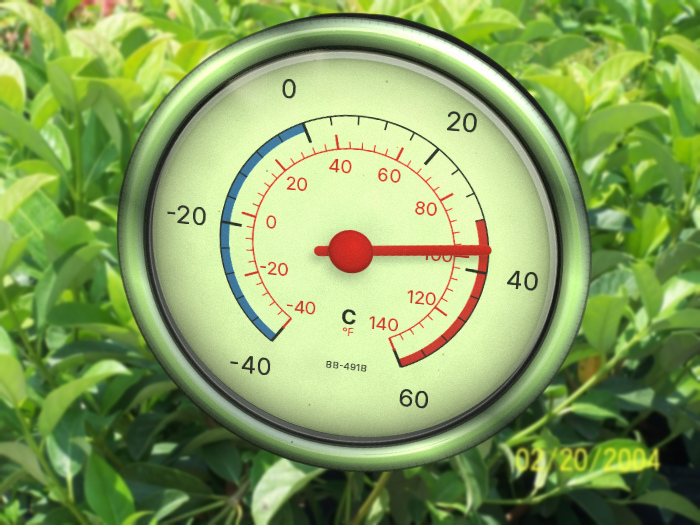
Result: 36 (°C)
